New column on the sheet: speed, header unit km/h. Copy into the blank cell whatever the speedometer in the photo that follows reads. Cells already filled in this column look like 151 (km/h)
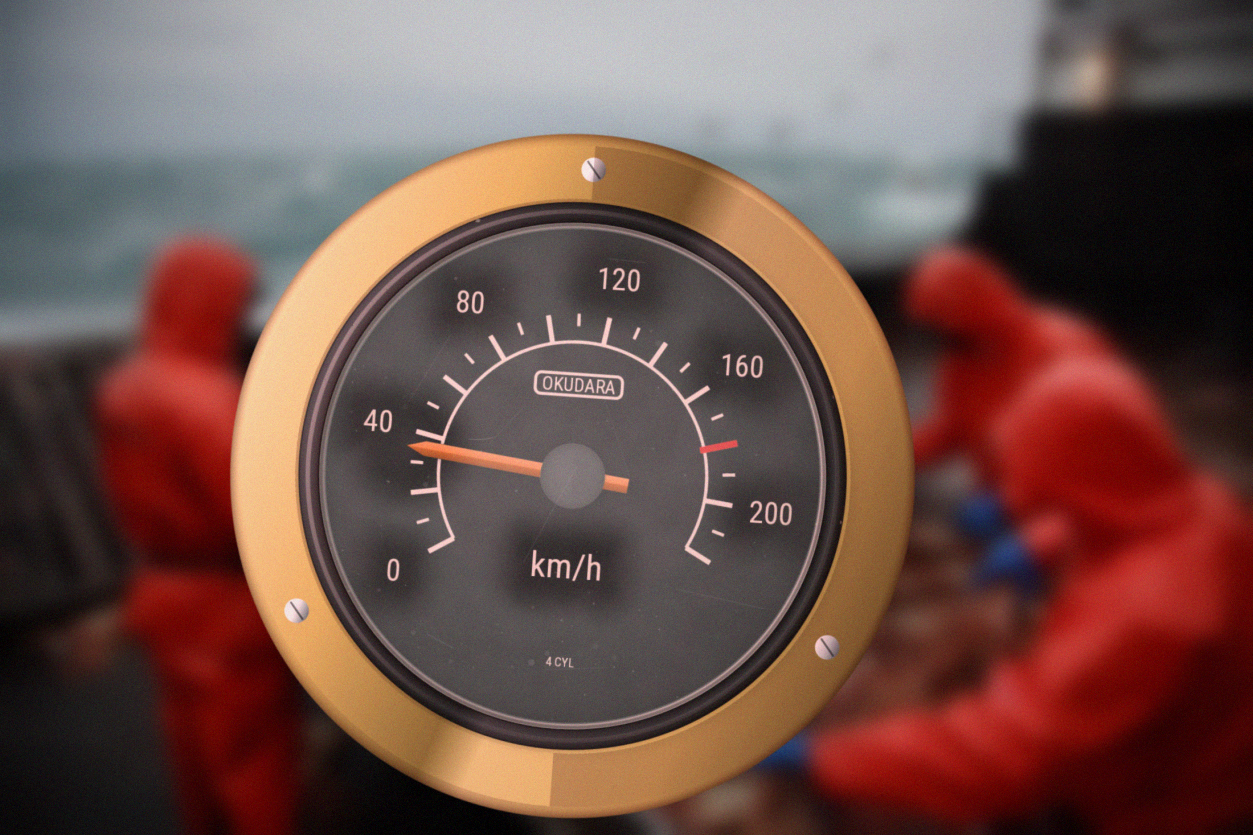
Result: 35 (km/h)
